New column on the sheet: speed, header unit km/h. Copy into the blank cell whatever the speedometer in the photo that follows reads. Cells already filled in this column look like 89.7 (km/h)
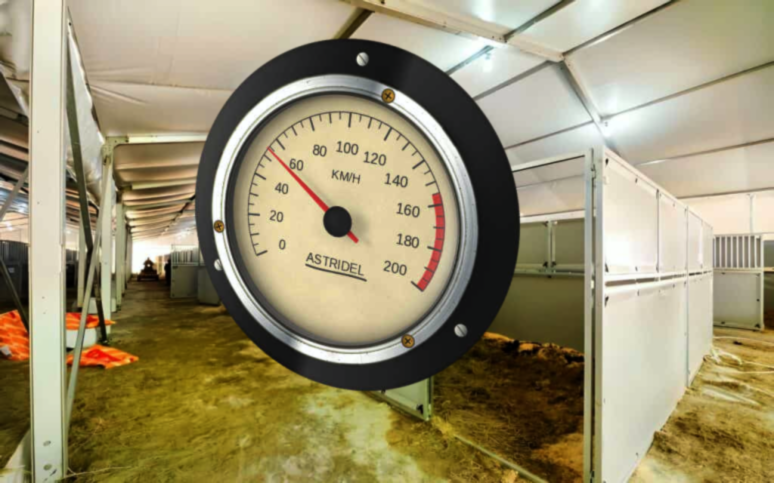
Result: 55 (km/h)
